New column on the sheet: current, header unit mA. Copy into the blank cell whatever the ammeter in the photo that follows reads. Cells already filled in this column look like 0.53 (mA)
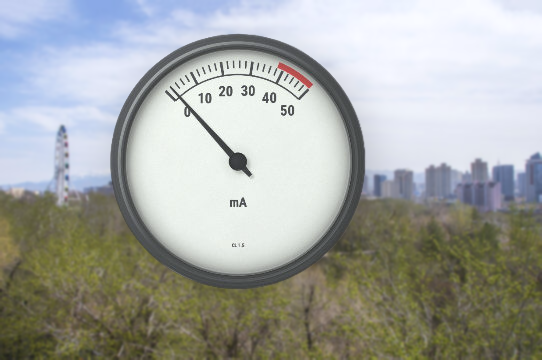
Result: 2 (mA)
